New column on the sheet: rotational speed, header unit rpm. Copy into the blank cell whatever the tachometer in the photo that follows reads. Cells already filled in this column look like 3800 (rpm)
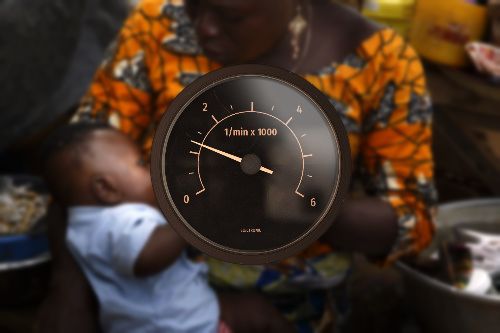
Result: 1250 (rpm)
